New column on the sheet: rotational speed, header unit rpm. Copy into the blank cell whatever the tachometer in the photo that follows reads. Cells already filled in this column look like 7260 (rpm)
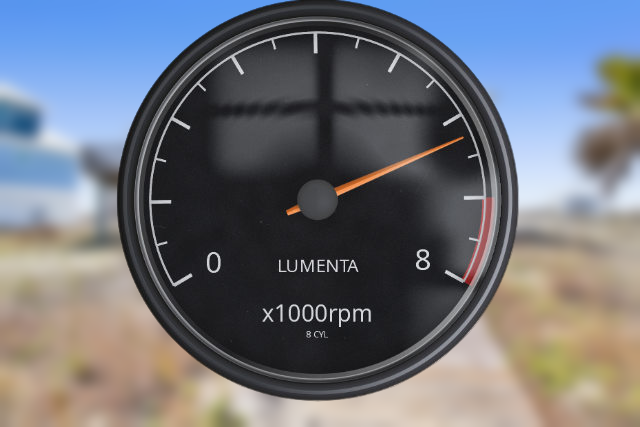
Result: 6250 (rpm)
